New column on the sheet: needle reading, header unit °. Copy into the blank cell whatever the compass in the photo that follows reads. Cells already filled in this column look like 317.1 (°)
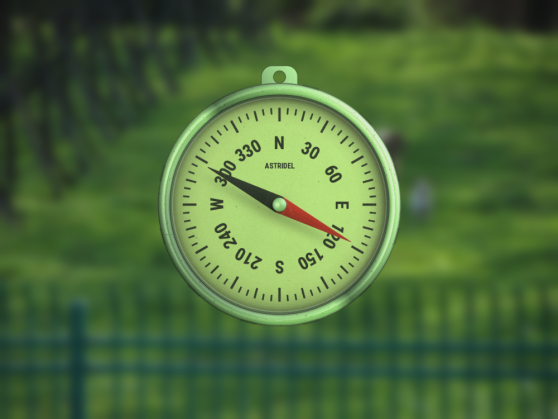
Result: 117.5 (°)
